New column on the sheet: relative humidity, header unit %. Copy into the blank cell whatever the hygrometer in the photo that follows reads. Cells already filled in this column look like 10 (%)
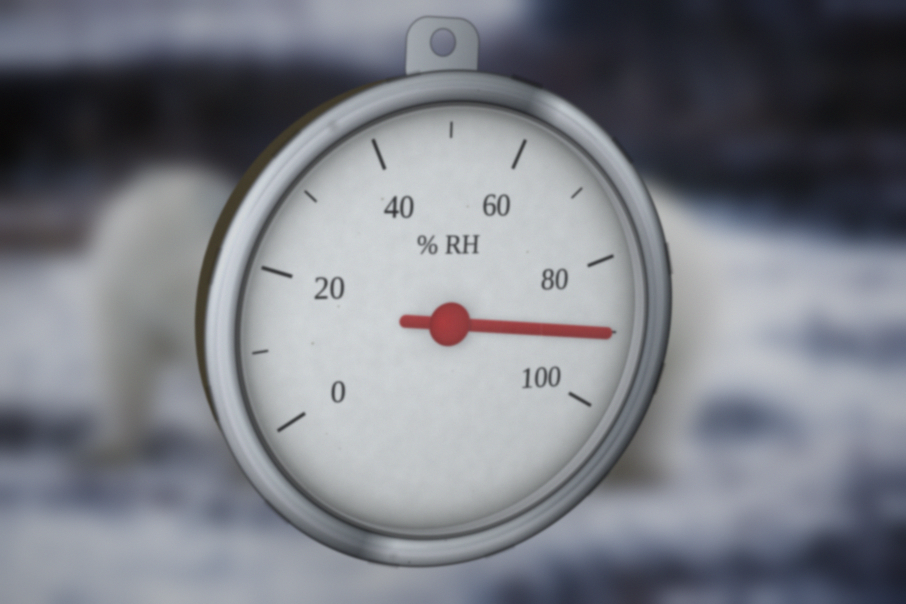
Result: 90 (%)
